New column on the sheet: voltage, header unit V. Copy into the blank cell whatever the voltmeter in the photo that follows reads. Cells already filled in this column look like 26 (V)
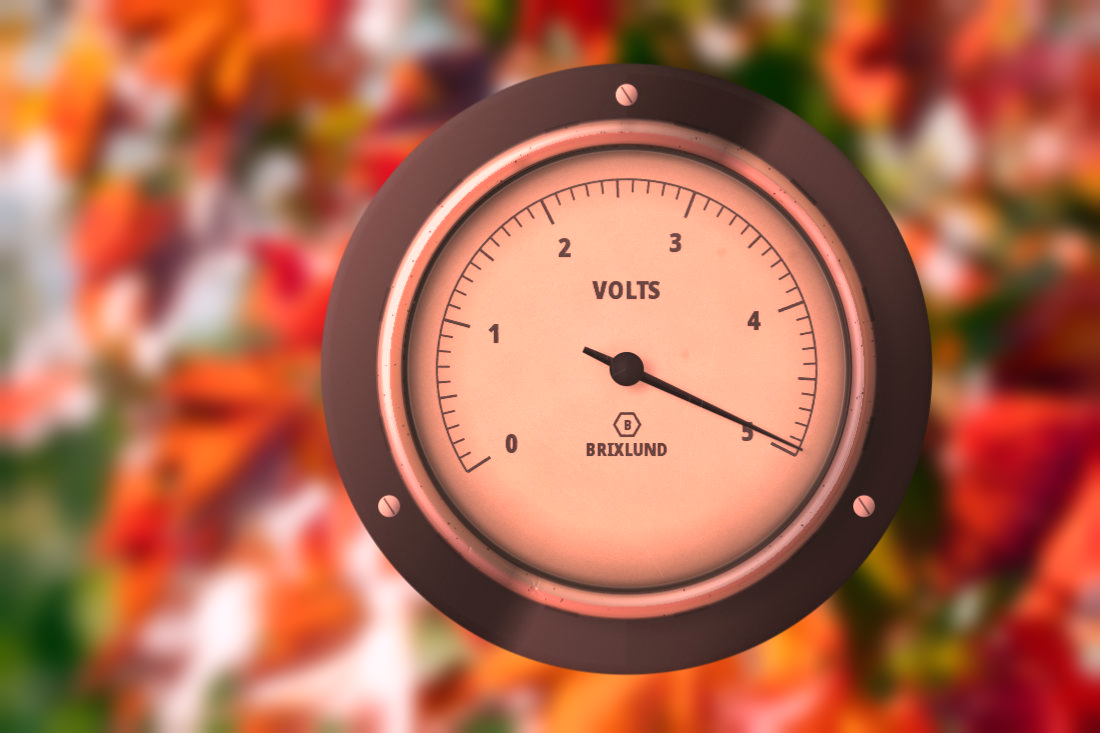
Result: 4.95 (V)
